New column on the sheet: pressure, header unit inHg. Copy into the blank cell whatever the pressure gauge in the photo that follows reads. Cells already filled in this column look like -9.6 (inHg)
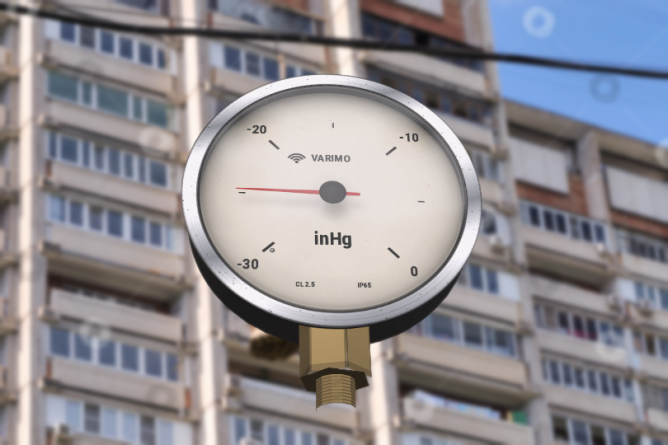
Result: -25 (inHg)
